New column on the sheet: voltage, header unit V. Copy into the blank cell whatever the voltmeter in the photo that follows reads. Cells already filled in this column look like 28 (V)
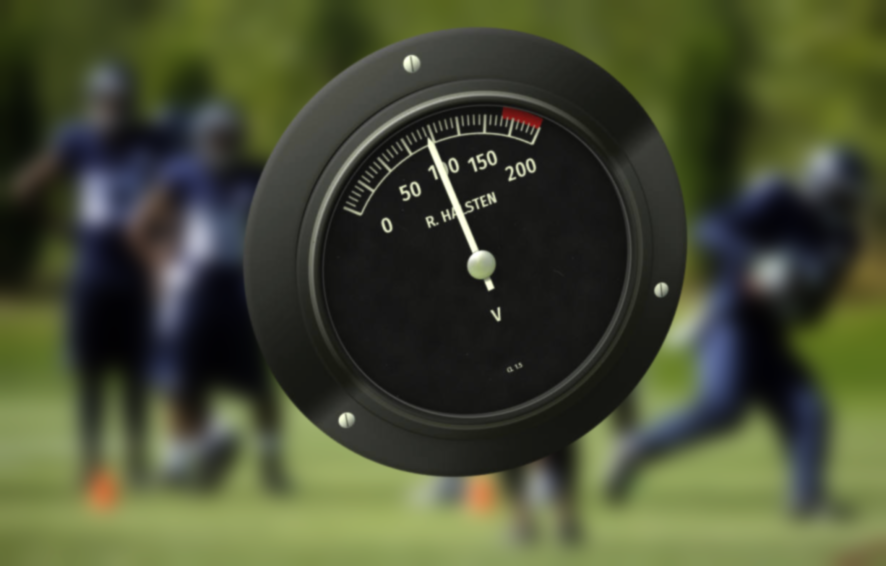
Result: 95 (V)
